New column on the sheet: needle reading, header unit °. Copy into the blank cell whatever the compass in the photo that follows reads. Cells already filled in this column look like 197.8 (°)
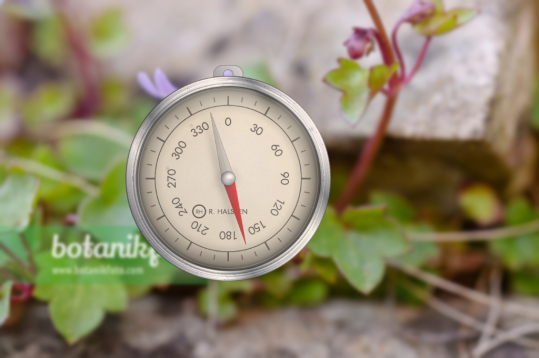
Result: 165 (°)
